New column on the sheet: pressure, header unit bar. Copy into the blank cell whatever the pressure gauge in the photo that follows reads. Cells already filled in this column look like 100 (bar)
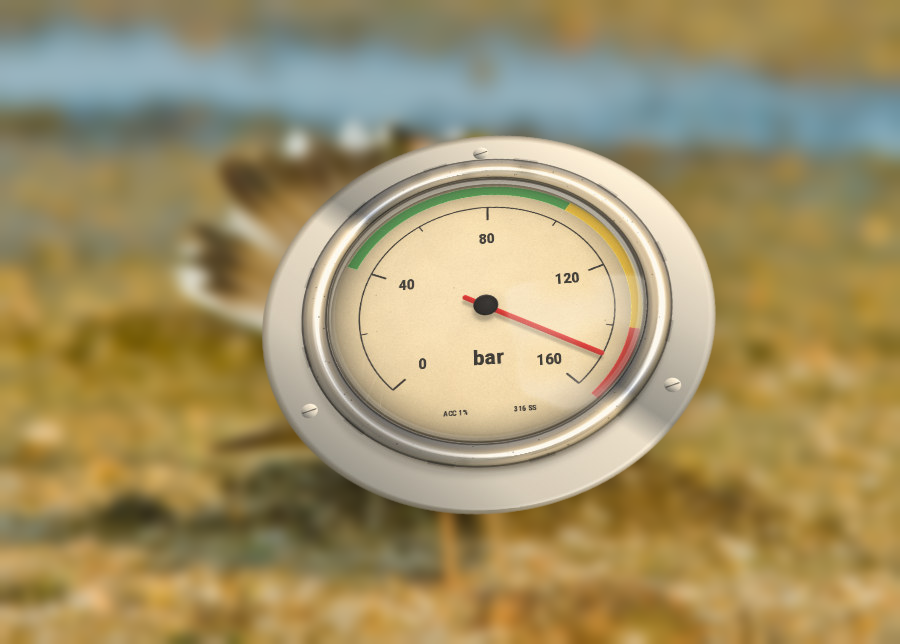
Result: 150 (bar)
